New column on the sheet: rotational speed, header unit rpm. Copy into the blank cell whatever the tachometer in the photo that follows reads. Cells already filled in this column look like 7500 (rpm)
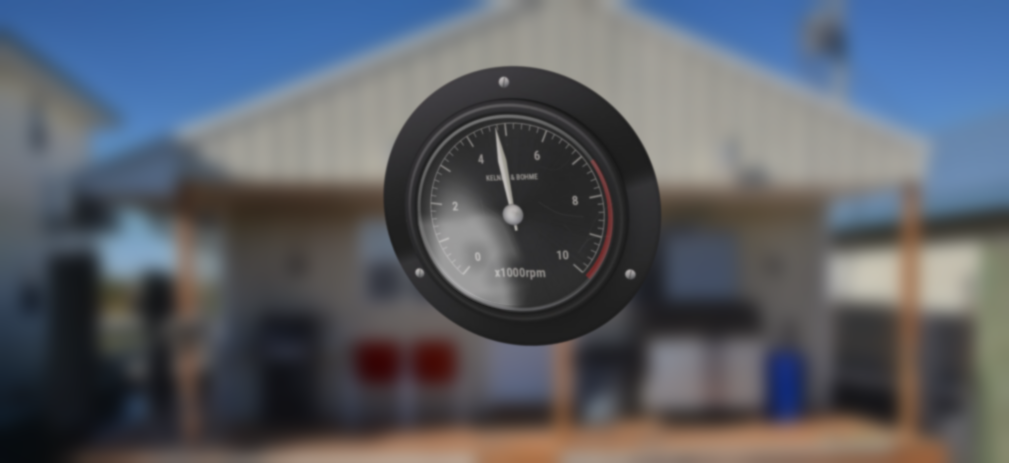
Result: 4800 (rpm)
